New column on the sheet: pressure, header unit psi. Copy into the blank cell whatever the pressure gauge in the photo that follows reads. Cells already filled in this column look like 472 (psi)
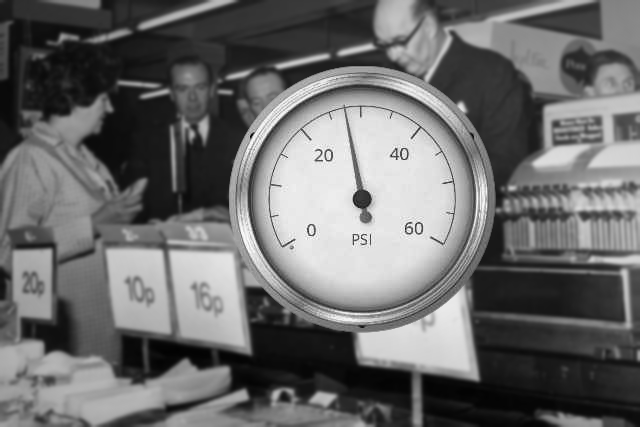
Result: 27.5 (psi)
